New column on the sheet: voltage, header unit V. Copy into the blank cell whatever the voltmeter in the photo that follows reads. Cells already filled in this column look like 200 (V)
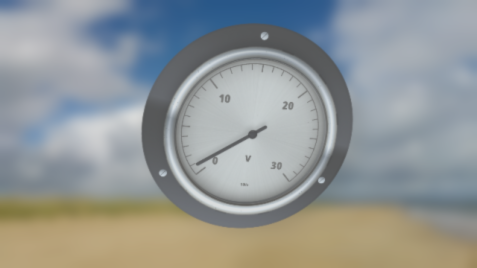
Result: 1 (V)
